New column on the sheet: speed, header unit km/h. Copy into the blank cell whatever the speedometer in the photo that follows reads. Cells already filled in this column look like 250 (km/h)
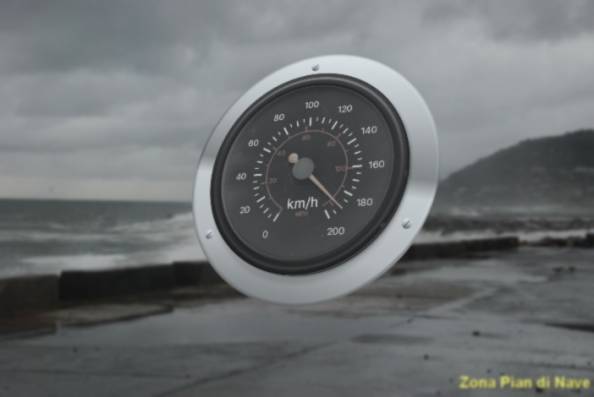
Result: 190 (km/h)
